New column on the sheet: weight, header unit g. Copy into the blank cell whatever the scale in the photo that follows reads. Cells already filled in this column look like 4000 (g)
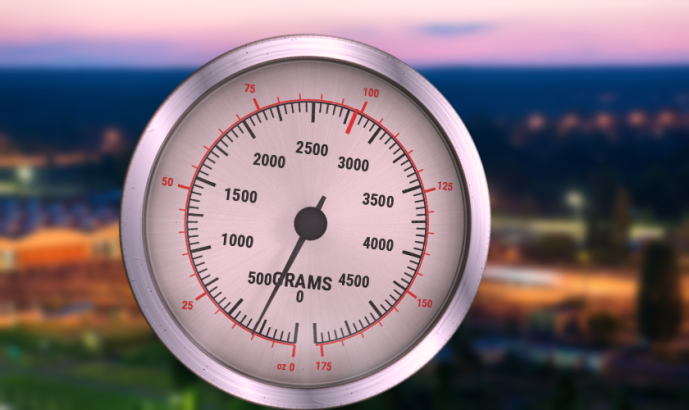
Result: 300 (g)
